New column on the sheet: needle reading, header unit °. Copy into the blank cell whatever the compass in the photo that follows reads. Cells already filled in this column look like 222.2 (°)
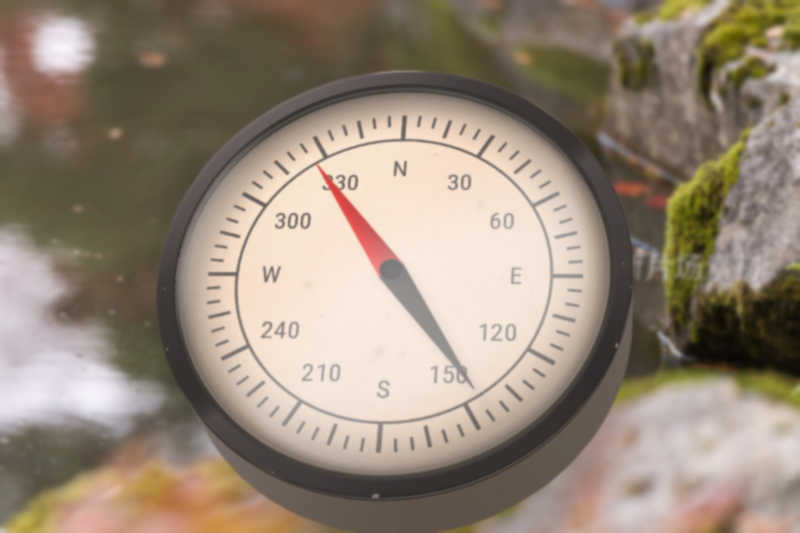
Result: 325 (°)
